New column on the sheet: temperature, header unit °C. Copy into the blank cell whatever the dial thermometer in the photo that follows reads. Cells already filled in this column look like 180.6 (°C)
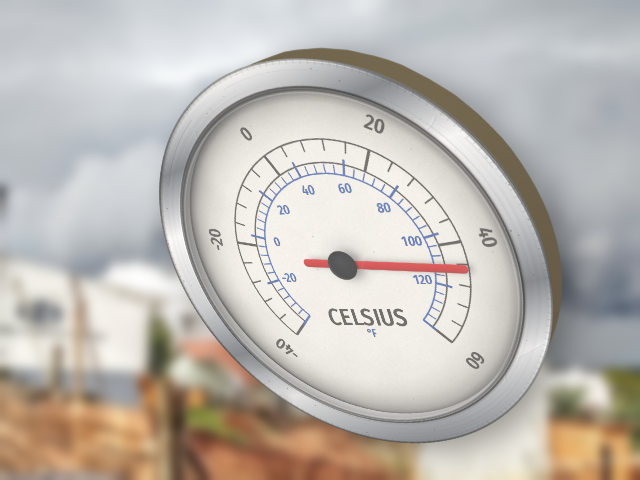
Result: 44 (°C)
